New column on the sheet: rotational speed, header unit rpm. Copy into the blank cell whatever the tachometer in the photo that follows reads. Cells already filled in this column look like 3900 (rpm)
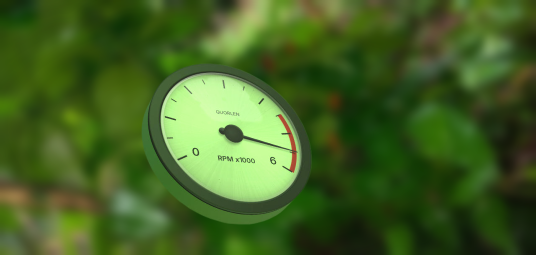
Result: 5500 (rpm)
